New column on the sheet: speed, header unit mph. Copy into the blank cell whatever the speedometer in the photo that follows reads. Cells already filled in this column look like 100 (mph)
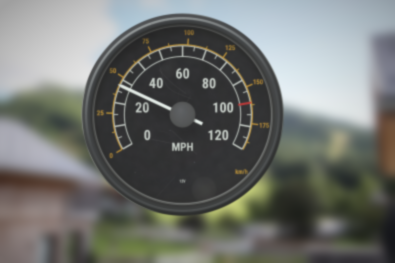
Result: 27.5 (mph)
